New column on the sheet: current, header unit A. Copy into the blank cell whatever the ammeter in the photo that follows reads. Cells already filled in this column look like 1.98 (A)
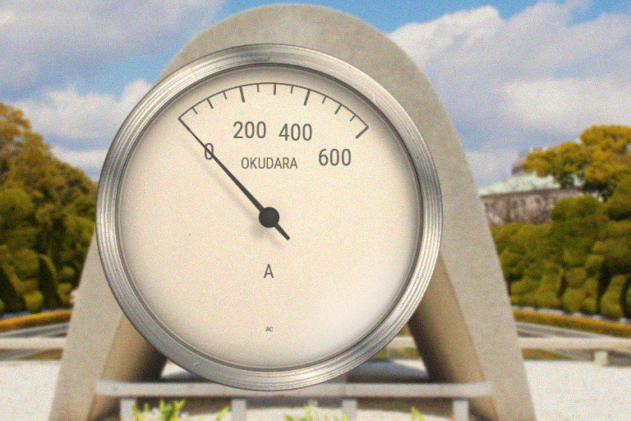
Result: 0 (A)
